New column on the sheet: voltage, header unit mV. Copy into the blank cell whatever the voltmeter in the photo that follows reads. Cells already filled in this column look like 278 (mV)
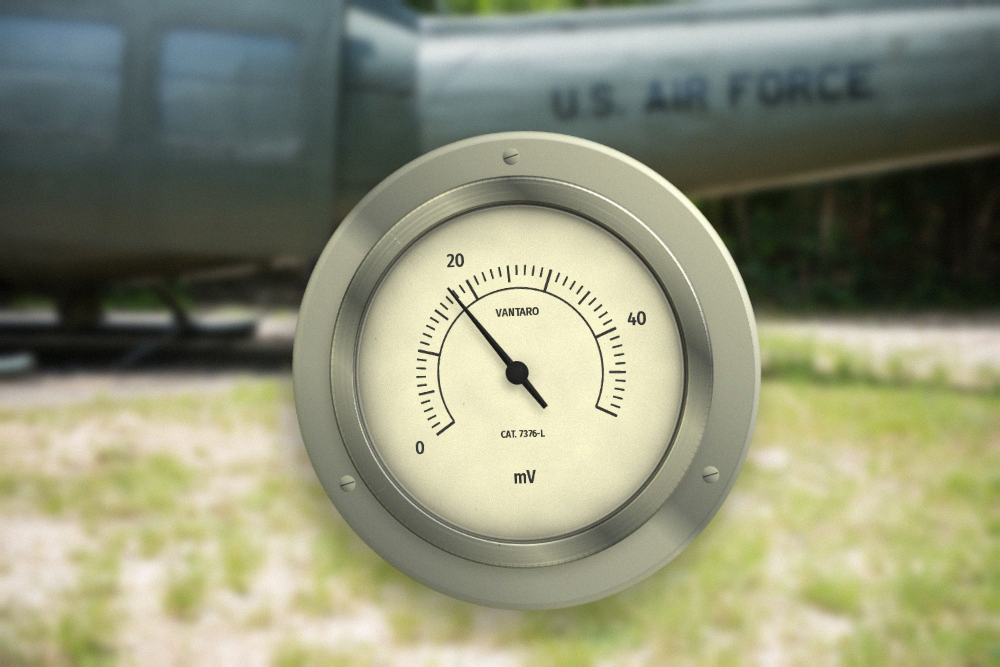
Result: 18 (mV)
